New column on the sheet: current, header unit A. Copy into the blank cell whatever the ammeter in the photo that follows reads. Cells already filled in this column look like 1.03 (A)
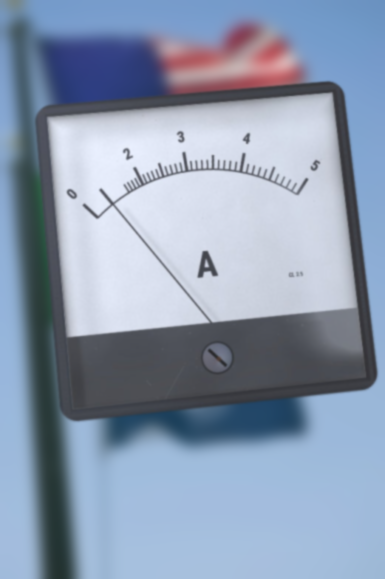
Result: 1 (A)
